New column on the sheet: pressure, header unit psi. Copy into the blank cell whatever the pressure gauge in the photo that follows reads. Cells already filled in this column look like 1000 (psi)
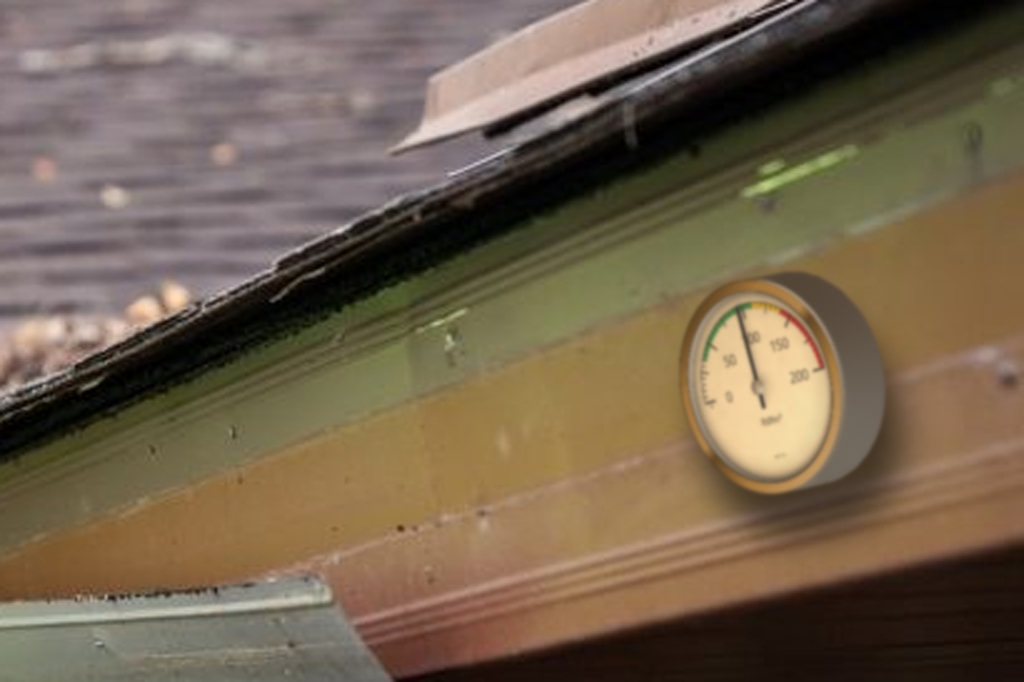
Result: 100 (psi)
